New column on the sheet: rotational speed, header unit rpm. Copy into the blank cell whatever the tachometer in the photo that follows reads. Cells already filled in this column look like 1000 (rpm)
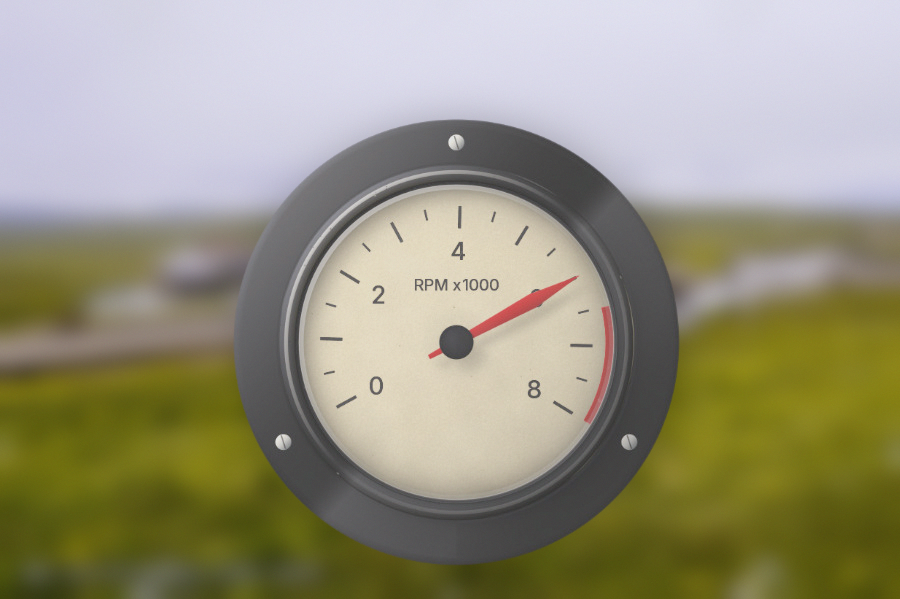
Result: 6000 (rpm)
